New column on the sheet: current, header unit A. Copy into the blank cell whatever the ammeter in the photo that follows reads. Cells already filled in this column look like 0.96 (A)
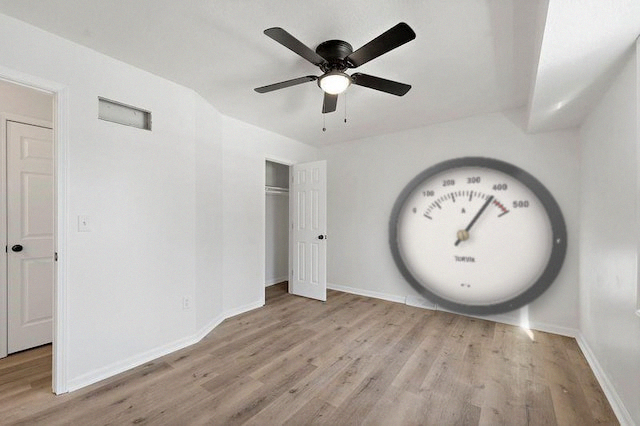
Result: 400 (A)
